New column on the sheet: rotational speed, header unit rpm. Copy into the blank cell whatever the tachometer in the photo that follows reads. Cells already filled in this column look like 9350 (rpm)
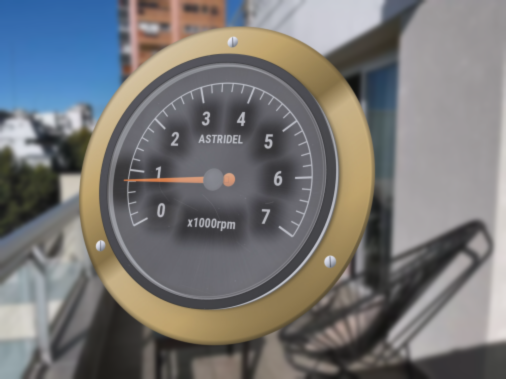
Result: 800 (rpm)
